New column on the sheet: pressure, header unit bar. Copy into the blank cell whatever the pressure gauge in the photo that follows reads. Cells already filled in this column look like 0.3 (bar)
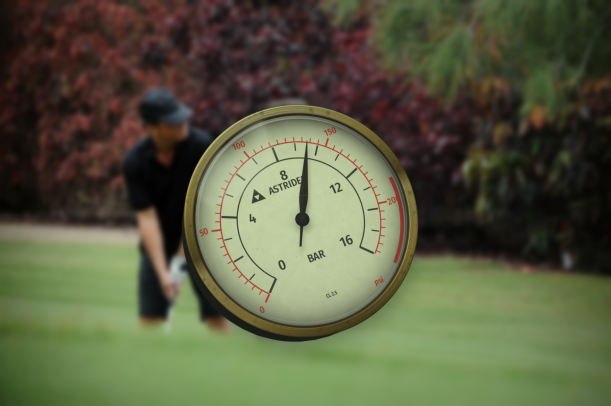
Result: 9.5 (bar)
